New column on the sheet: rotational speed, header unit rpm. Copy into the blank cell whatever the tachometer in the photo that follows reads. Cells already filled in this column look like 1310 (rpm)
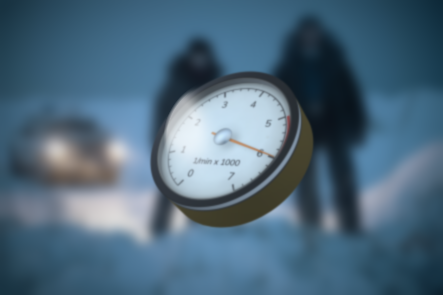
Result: 6000 (rpm)
